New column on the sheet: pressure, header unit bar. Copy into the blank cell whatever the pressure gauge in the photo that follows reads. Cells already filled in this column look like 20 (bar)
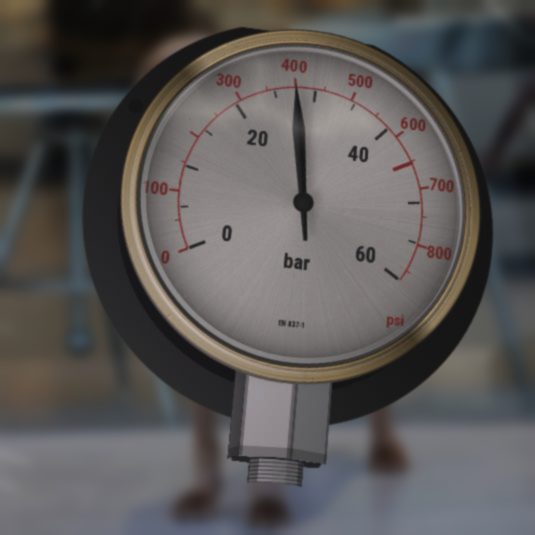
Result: 27.5 (bar)
